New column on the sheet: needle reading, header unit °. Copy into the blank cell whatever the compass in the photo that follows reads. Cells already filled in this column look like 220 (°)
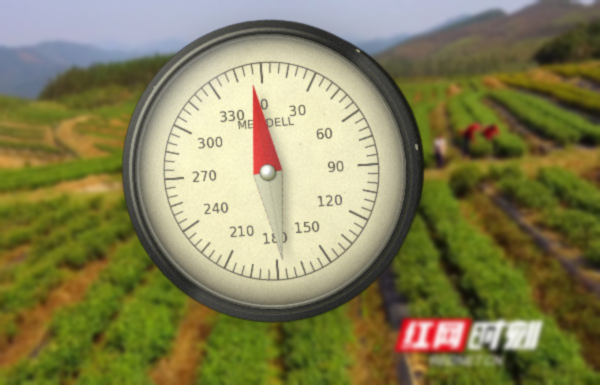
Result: 355 (°)
